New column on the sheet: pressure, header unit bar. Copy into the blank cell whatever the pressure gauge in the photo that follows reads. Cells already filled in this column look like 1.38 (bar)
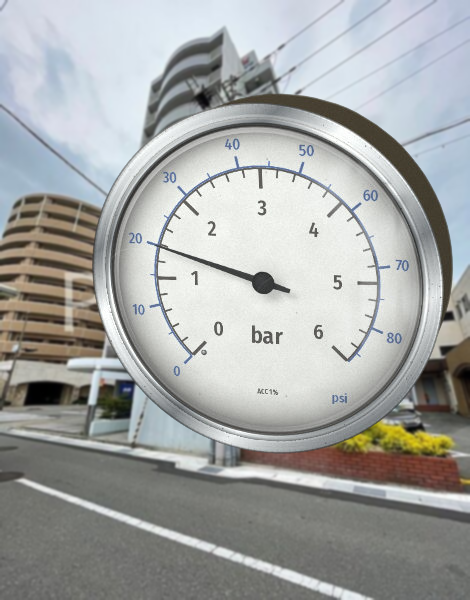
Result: 1.4 (bar)
